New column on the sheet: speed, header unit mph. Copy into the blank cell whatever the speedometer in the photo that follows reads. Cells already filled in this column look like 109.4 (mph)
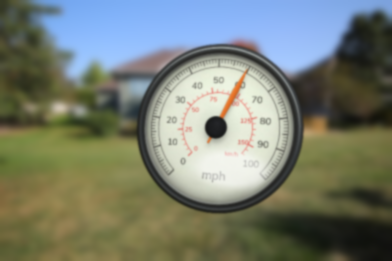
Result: 60 (mph)
